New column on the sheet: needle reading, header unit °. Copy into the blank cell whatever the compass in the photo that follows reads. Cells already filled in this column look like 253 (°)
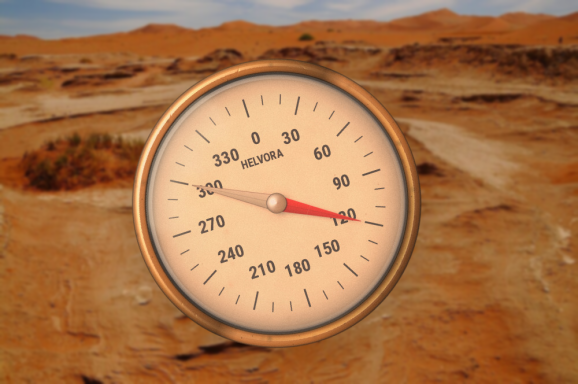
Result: 120 (°)
